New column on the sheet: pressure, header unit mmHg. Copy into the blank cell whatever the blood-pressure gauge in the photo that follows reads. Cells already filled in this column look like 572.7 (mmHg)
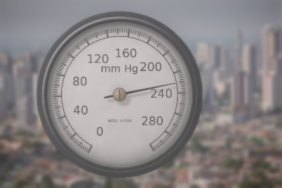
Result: 230 (mmHg)
